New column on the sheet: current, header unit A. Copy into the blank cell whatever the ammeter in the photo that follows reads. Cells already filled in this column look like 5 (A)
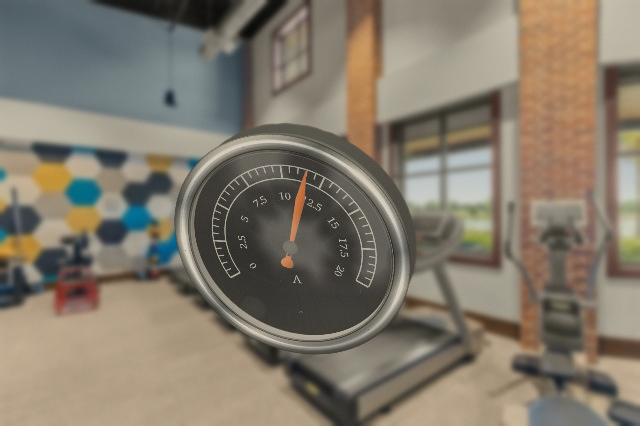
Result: 11.5 (A)
